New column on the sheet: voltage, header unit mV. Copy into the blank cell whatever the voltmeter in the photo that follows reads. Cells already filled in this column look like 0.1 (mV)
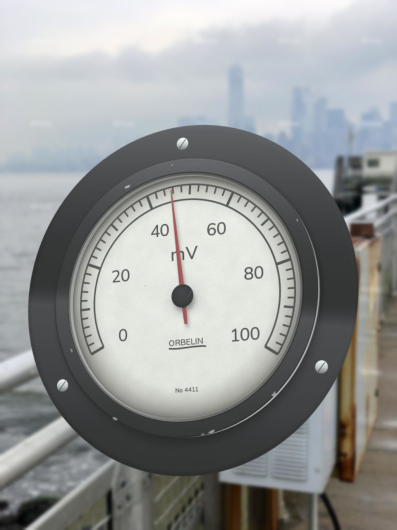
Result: 46 (mV)
